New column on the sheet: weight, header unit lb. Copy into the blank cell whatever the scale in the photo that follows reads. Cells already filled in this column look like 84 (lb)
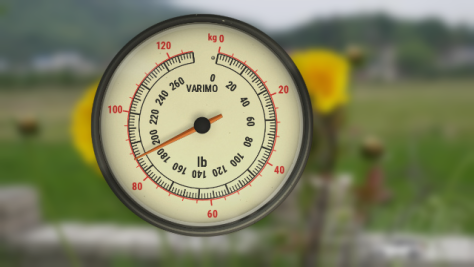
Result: 190 (lb)
